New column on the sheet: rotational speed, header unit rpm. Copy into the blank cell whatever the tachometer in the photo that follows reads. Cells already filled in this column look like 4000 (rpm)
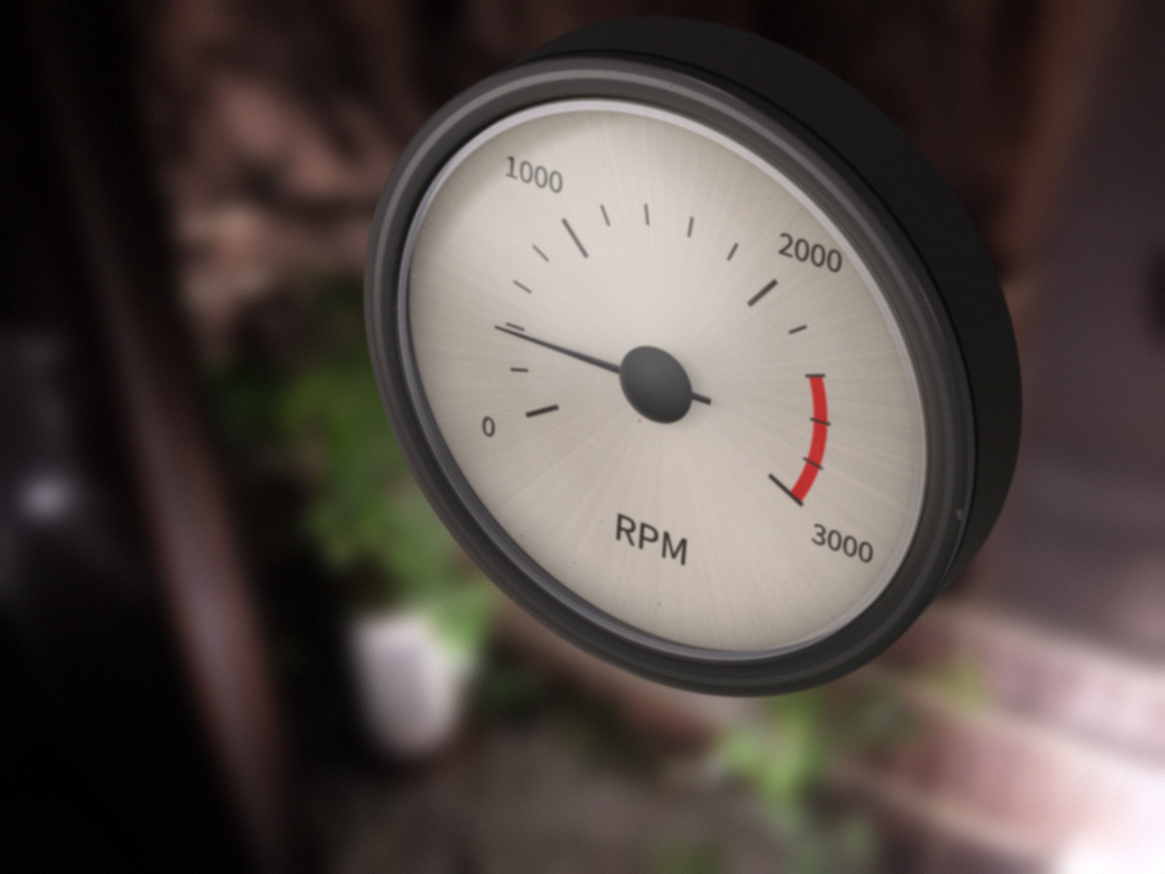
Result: 400 (rpm)
